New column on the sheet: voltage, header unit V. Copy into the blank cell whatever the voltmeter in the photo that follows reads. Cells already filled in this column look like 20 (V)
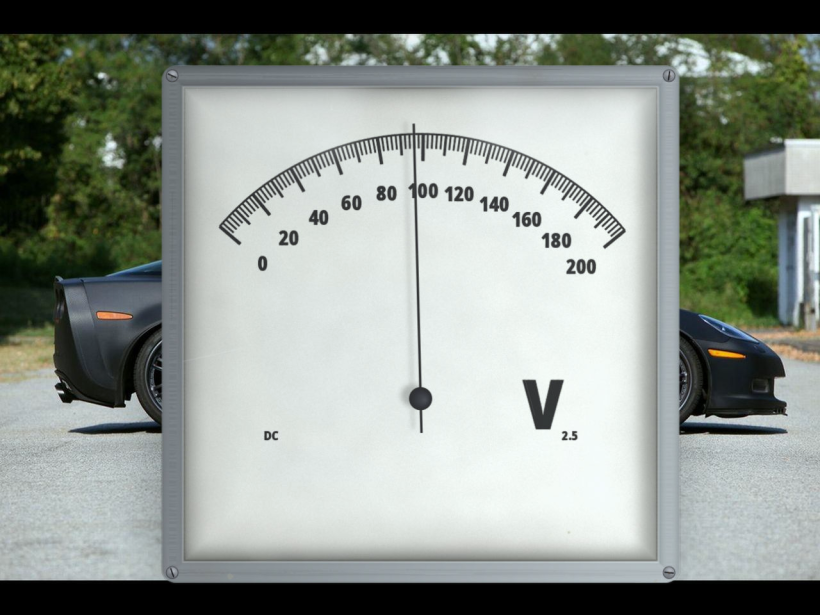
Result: 96 (V)
